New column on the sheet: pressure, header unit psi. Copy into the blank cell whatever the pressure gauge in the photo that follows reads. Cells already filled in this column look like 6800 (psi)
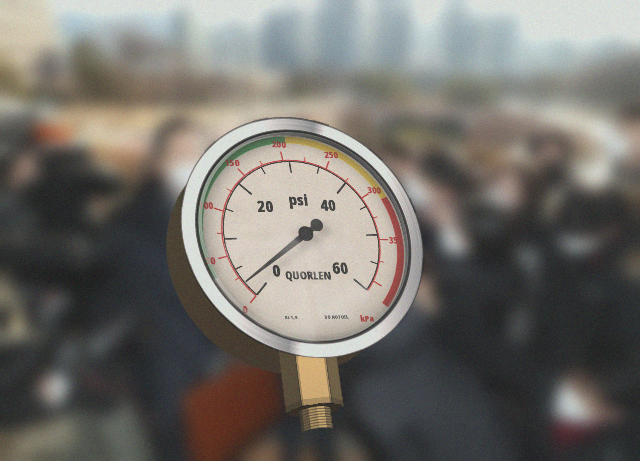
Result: 2.5 (psi)
